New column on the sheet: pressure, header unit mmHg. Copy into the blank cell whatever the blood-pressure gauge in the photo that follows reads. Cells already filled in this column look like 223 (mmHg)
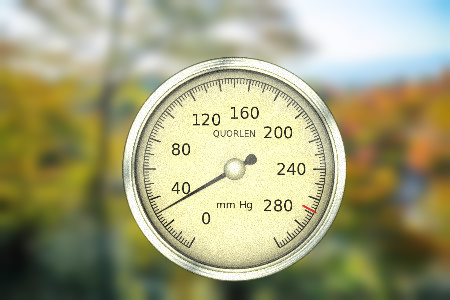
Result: 30 (mmHg)
